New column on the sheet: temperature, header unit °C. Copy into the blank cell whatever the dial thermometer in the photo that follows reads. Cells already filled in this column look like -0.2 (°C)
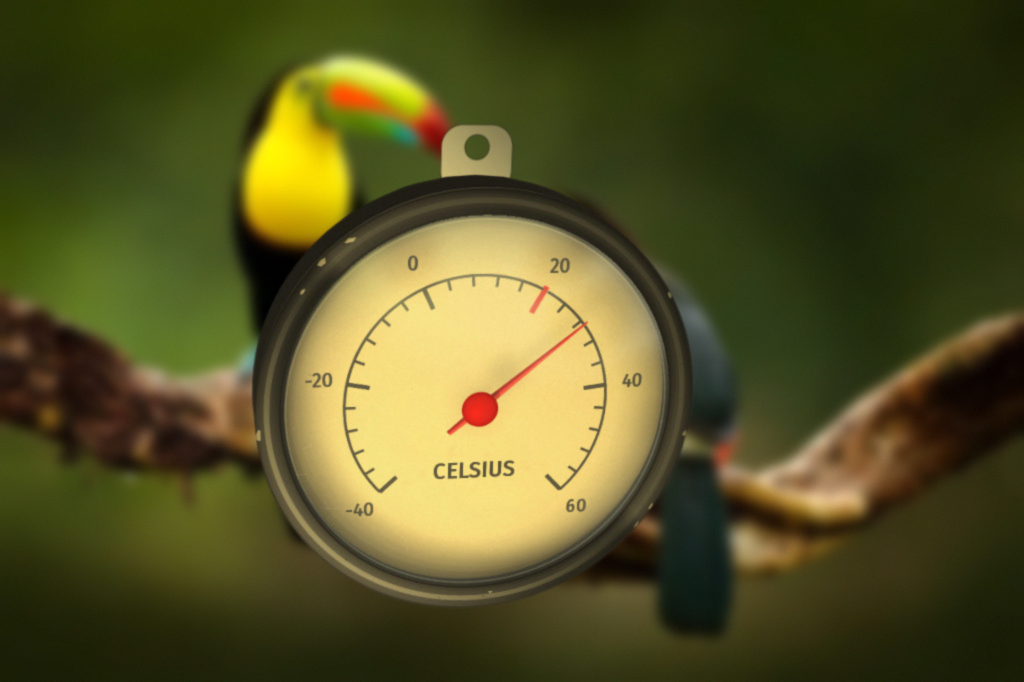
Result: 28 (°C)
